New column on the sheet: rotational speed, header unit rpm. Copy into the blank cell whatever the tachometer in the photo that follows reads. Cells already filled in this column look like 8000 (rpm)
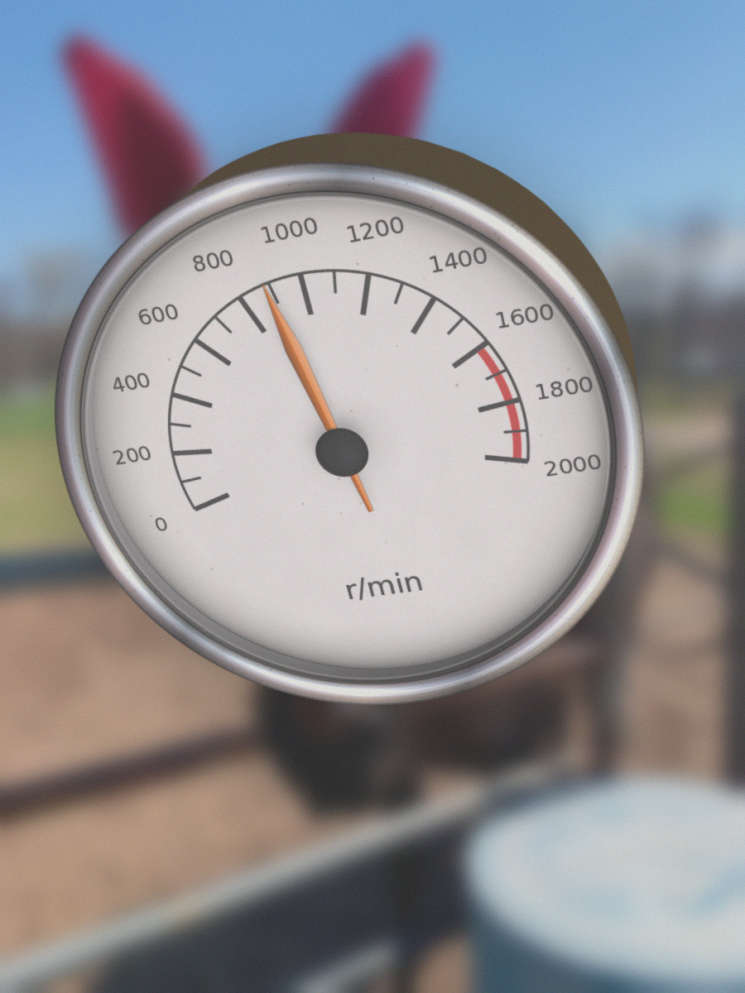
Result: 900 (rpm)
